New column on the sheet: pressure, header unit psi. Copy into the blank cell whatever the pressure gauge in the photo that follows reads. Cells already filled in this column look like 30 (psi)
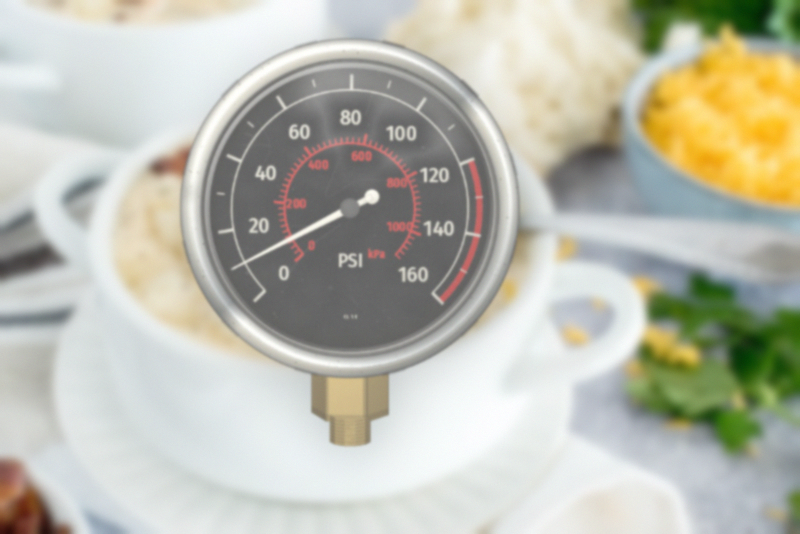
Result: 10 (psi)
